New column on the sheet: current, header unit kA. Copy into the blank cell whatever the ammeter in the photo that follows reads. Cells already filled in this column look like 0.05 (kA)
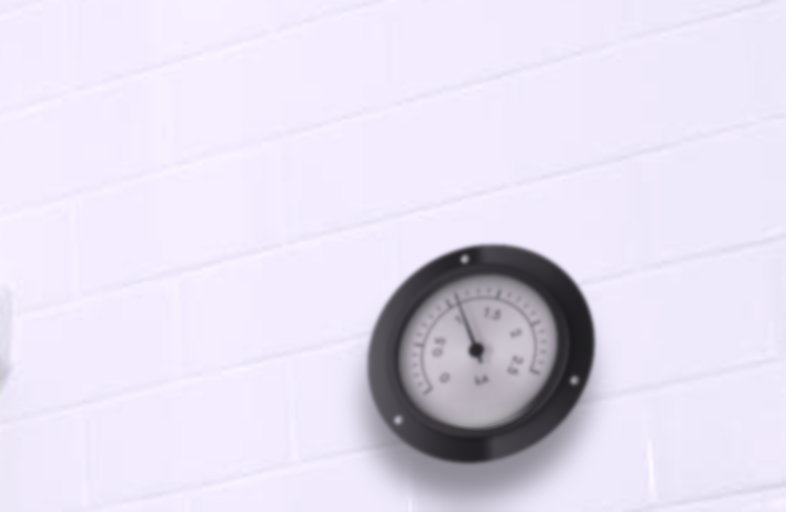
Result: 1.1 (kA)
